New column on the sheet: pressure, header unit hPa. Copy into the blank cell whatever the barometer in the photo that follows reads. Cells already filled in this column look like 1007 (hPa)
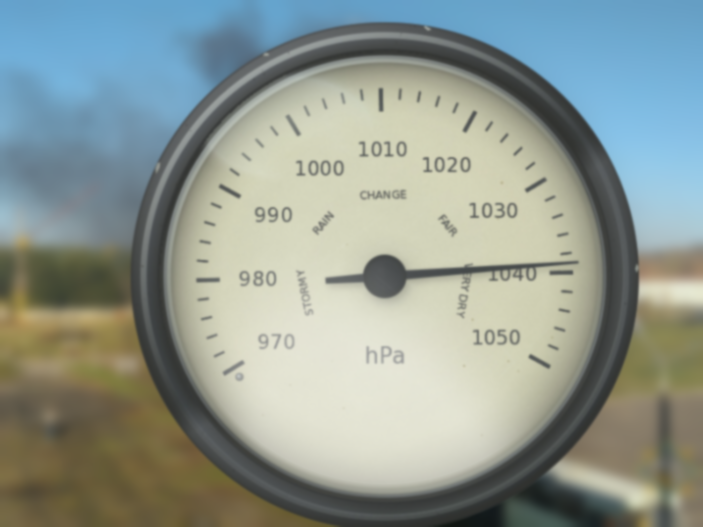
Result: 1039 (hPa)
